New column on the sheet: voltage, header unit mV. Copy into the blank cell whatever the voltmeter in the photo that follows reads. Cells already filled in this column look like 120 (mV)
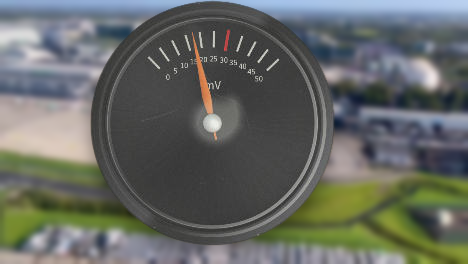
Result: 17.5 (mV)
